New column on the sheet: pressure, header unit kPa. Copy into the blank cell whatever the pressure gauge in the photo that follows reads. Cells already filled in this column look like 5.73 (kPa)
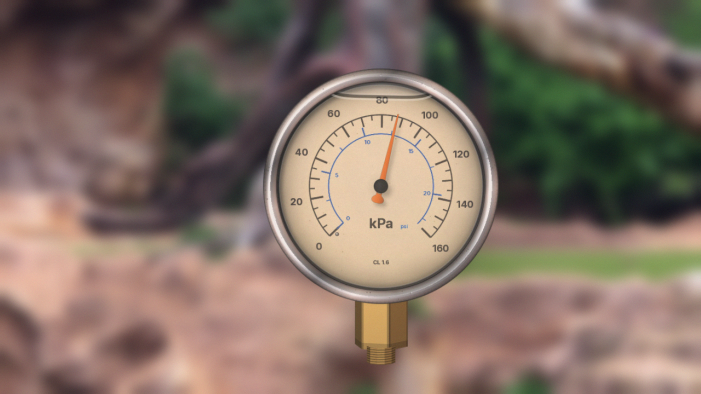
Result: 87.5 (kPa)
